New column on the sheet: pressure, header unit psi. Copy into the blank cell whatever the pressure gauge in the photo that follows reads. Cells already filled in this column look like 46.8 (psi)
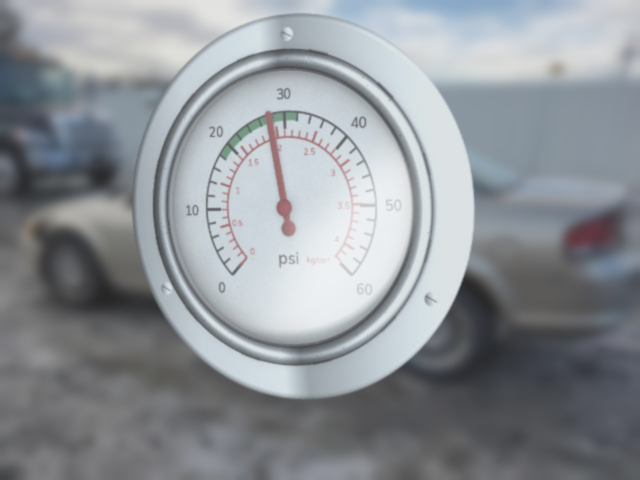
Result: 28 (psi)
